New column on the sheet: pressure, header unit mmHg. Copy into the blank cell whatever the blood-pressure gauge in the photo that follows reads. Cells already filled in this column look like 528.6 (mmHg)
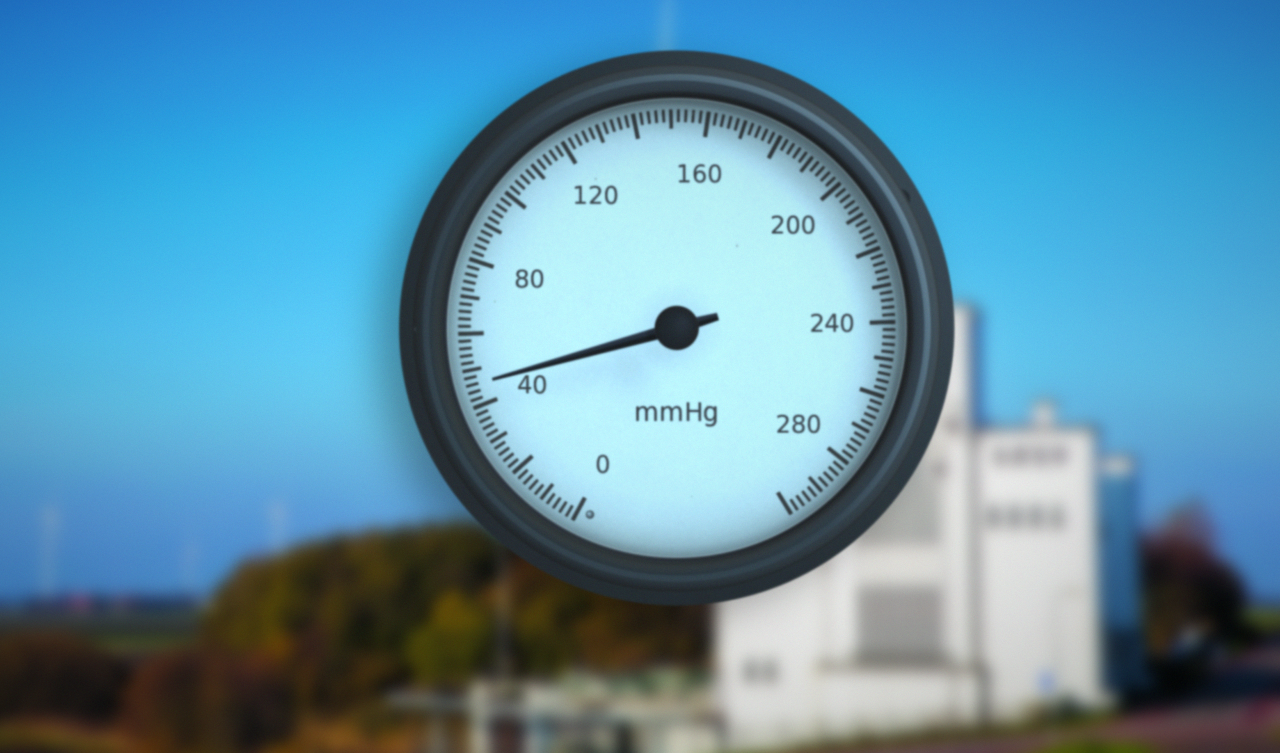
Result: 46 (mmHg)
